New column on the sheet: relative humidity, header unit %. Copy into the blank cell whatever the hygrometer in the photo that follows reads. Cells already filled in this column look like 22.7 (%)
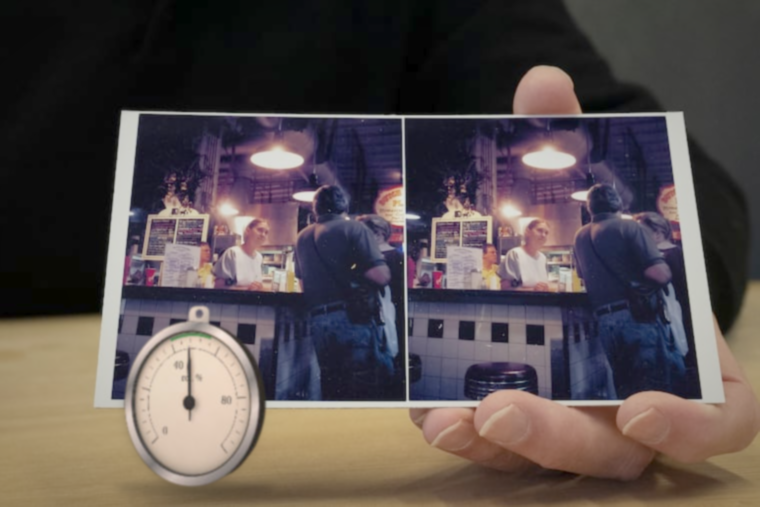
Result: 48 (%)
